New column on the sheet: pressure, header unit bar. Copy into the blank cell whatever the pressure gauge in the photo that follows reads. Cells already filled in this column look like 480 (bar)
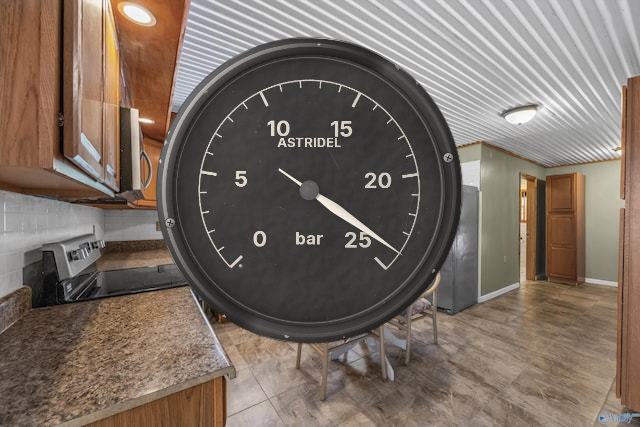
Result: 24 (bar)
